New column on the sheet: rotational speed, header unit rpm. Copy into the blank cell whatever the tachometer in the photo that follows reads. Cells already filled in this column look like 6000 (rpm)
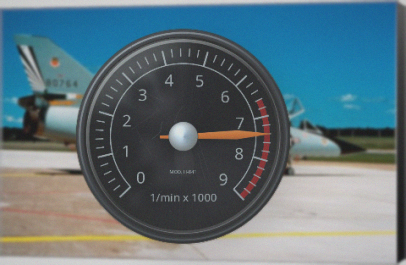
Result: 7400 (rpm)
